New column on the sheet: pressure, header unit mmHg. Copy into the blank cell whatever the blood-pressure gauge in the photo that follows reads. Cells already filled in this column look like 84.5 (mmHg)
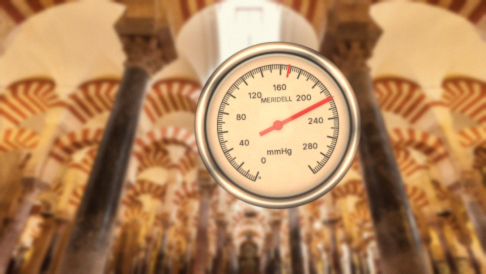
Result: 220 (mmHg)
